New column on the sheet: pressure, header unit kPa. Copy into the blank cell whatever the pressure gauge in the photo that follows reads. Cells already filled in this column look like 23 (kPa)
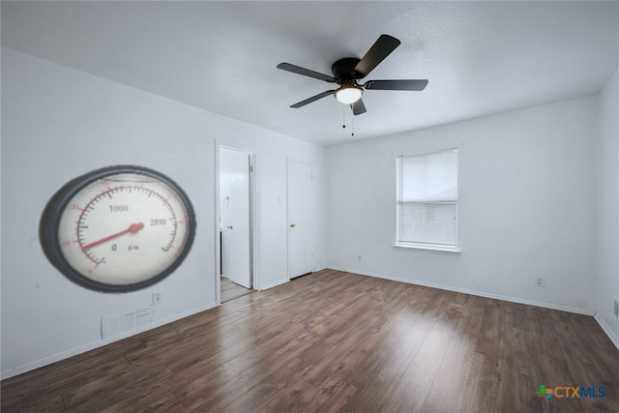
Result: 250 (kPa)
